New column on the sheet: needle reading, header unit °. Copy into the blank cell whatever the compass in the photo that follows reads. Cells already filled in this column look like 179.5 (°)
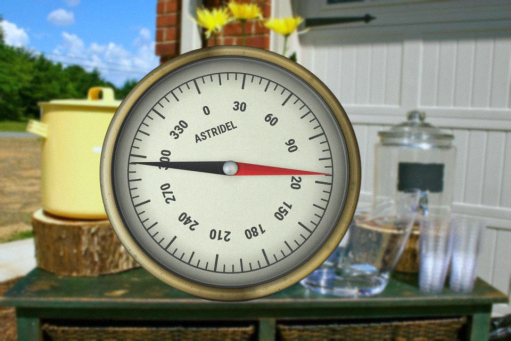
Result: 115 (°)
